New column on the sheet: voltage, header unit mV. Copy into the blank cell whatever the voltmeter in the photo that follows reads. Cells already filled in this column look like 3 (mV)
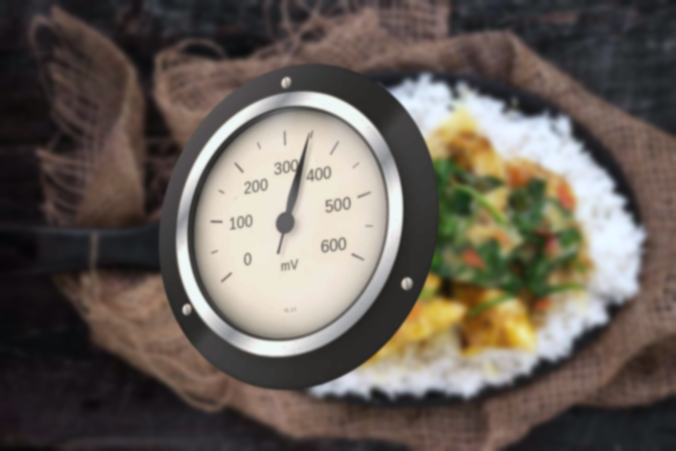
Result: 350 (mV)
